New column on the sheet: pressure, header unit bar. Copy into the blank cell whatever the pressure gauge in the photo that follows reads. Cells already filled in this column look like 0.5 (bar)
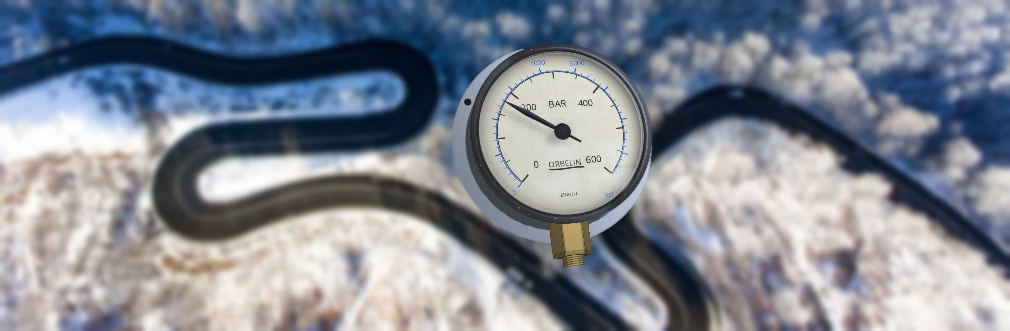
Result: 175 (bar)
